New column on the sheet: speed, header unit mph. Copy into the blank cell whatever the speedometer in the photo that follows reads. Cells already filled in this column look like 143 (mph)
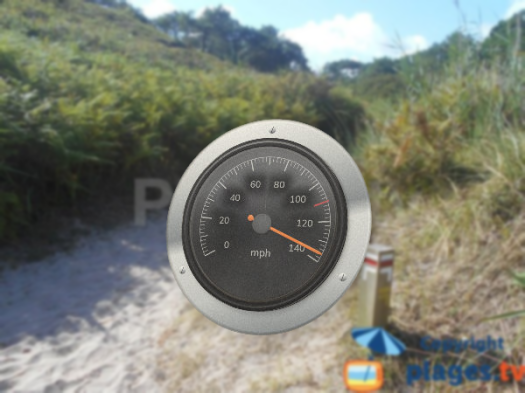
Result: 136 (mph)
